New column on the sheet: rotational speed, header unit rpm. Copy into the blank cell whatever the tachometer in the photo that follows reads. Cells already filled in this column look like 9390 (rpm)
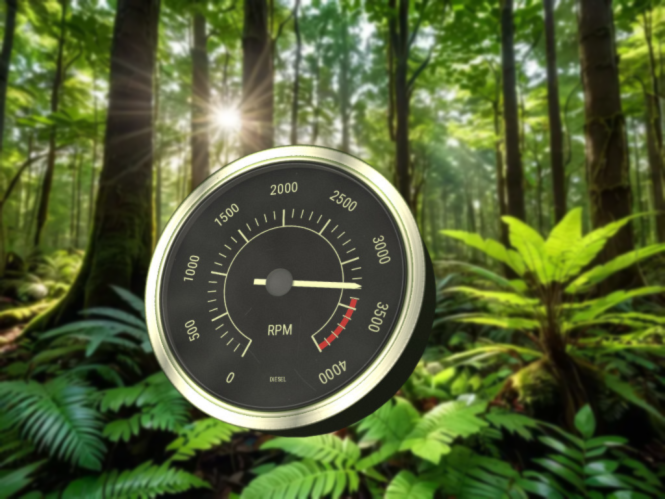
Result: 3300 (rpm)
